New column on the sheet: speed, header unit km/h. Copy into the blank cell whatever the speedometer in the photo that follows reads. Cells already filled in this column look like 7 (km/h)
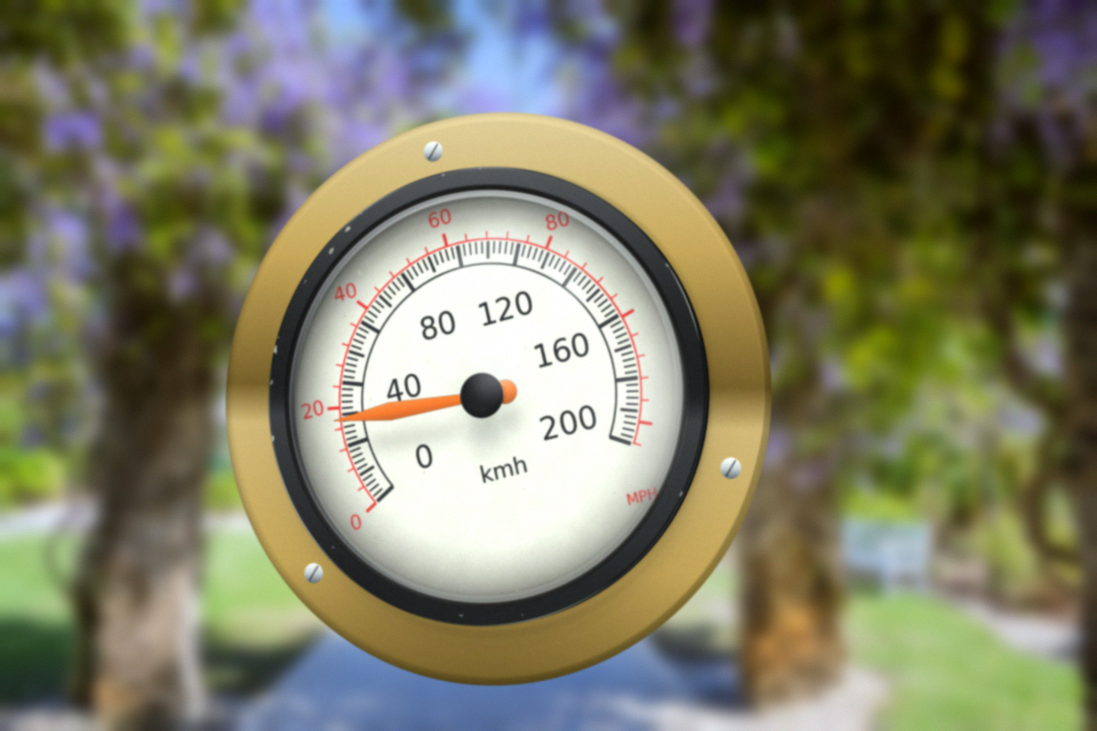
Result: 28 (km/h)
